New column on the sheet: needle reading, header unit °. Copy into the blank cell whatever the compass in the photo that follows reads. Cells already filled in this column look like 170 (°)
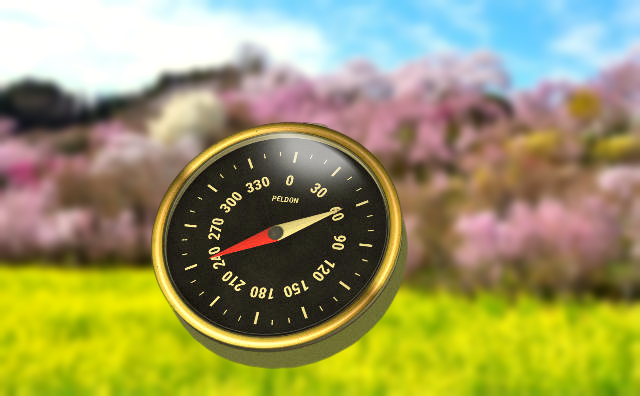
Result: 240 (°)
